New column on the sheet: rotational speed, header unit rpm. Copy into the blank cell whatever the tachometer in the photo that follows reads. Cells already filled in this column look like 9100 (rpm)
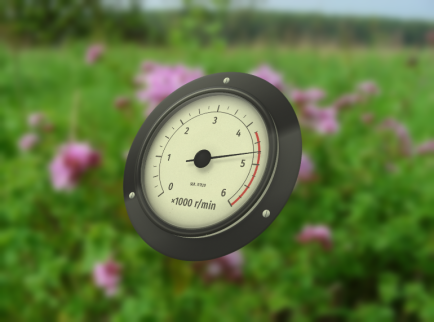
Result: 4750 (rpm)
